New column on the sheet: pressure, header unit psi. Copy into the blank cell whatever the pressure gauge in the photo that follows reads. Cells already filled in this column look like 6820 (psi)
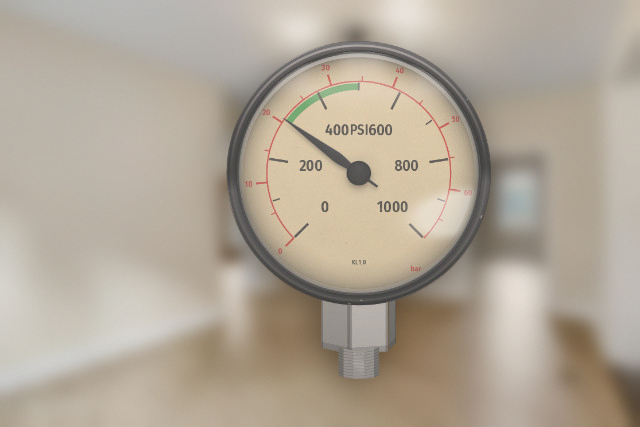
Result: 300 (psi)
